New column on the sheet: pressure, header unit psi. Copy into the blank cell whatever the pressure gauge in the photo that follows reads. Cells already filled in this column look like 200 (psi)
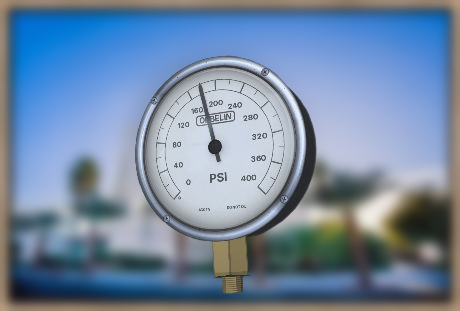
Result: 180 (psi)
